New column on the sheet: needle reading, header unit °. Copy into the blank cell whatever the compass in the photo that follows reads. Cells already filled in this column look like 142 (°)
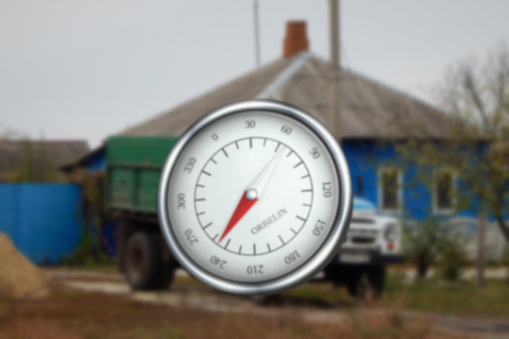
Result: 247.5 (°)
